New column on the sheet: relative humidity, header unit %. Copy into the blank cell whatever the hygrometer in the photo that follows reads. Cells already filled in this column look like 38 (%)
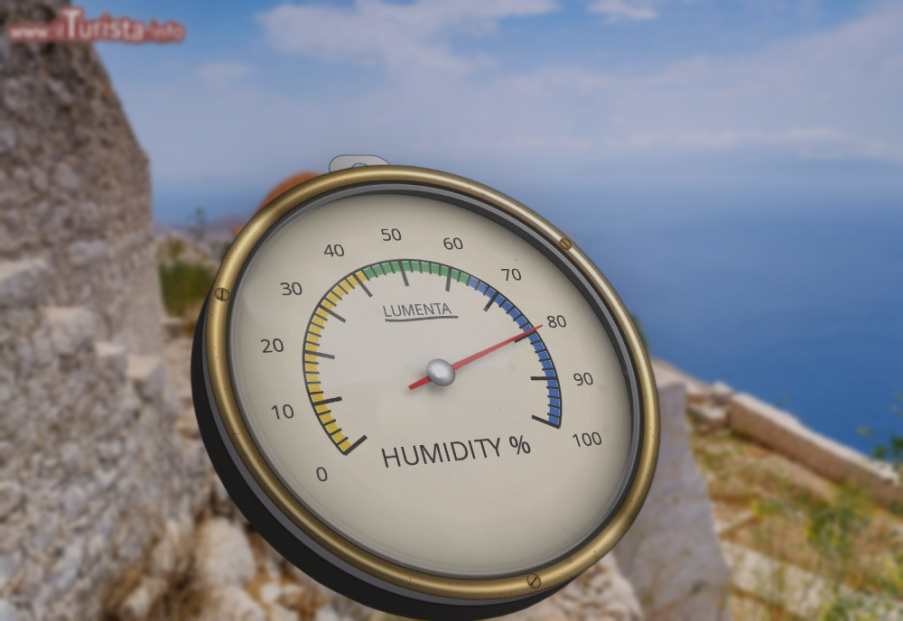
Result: 80 (%)
